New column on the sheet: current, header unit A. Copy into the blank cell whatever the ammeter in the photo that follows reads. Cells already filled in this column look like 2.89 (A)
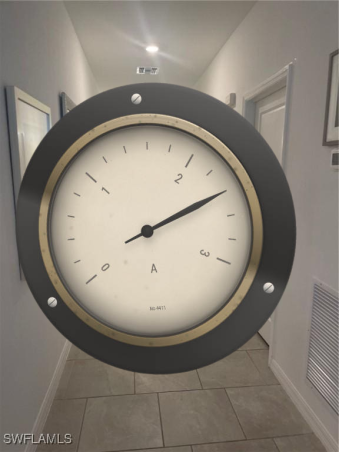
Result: 2.4 (A)
